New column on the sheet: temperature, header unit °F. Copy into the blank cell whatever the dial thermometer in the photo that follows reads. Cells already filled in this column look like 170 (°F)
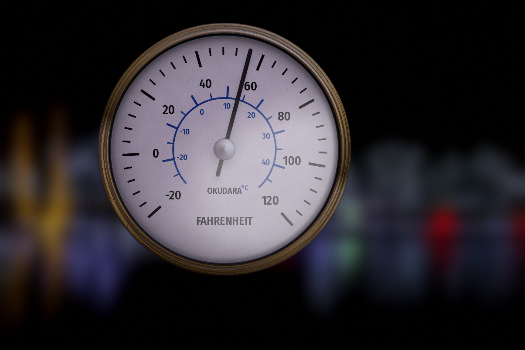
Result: 56 (°F)
